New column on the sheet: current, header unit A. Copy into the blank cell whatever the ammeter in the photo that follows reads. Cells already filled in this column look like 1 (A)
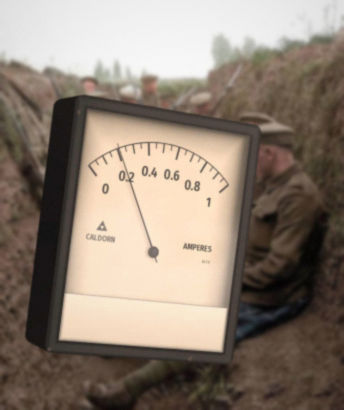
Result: 0.2 (A)
